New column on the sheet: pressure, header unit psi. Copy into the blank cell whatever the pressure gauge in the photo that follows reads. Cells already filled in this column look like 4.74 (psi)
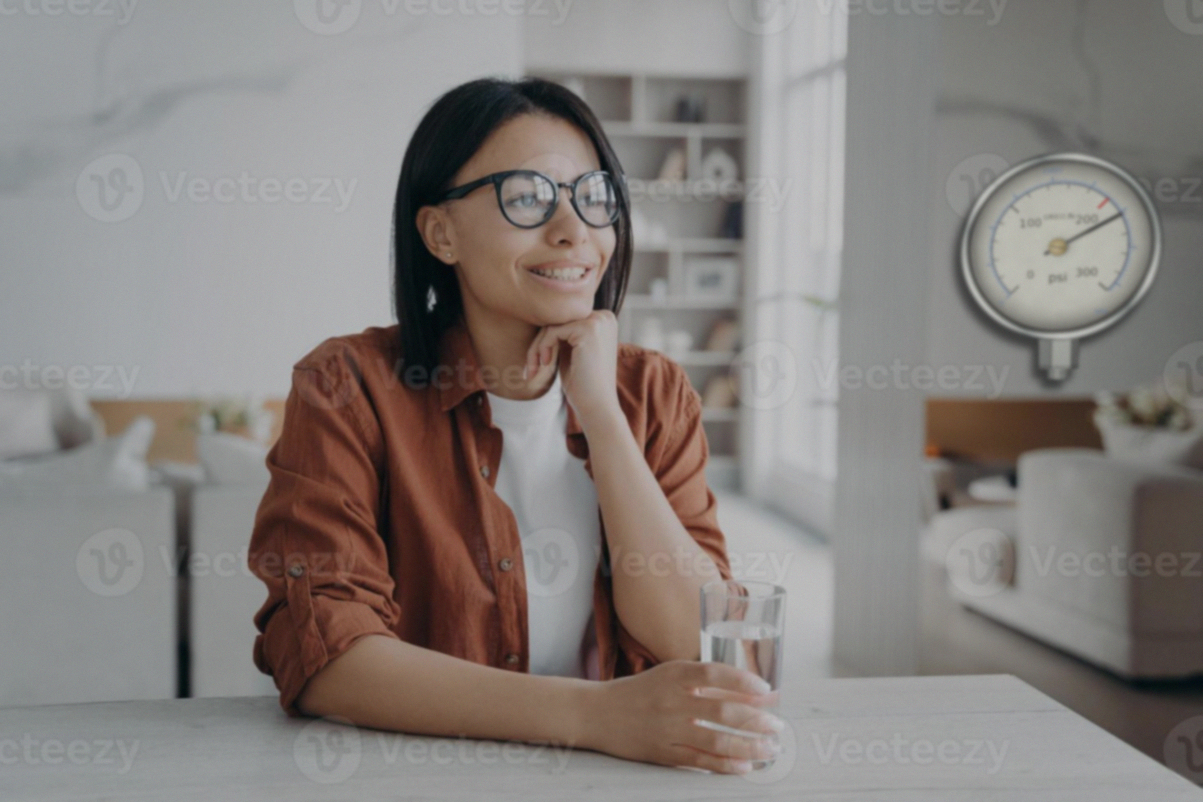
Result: 220 (psi)
